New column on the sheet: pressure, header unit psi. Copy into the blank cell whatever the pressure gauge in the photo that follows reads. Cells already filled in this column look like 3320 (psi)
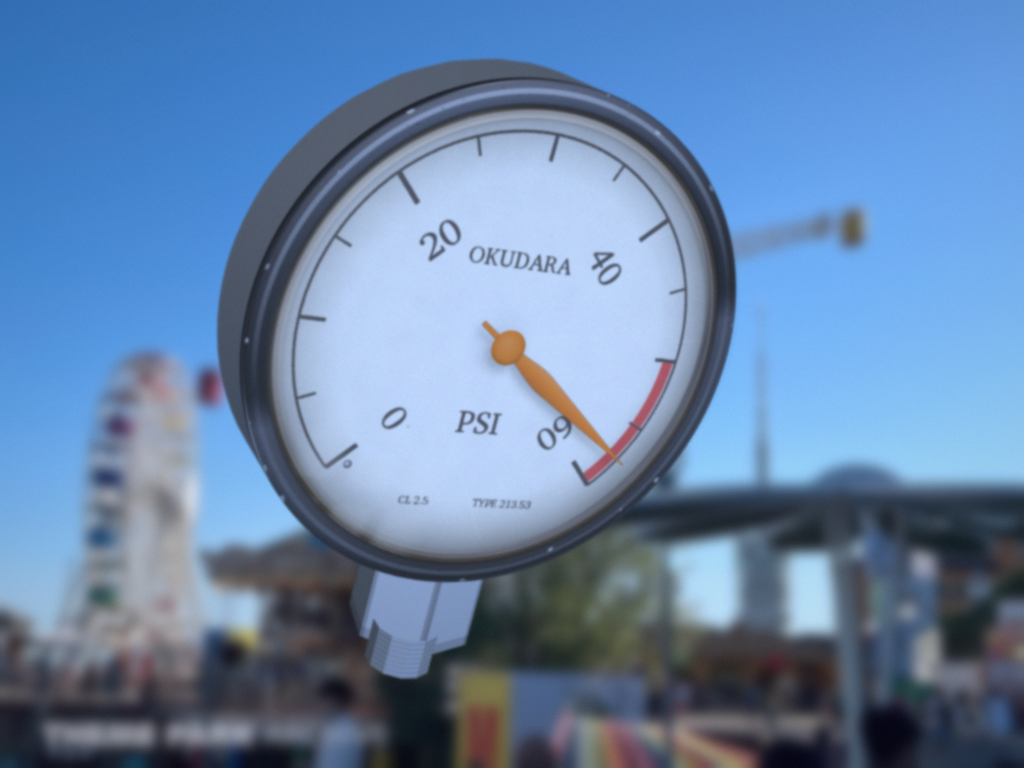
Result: 57.5 (psi)
